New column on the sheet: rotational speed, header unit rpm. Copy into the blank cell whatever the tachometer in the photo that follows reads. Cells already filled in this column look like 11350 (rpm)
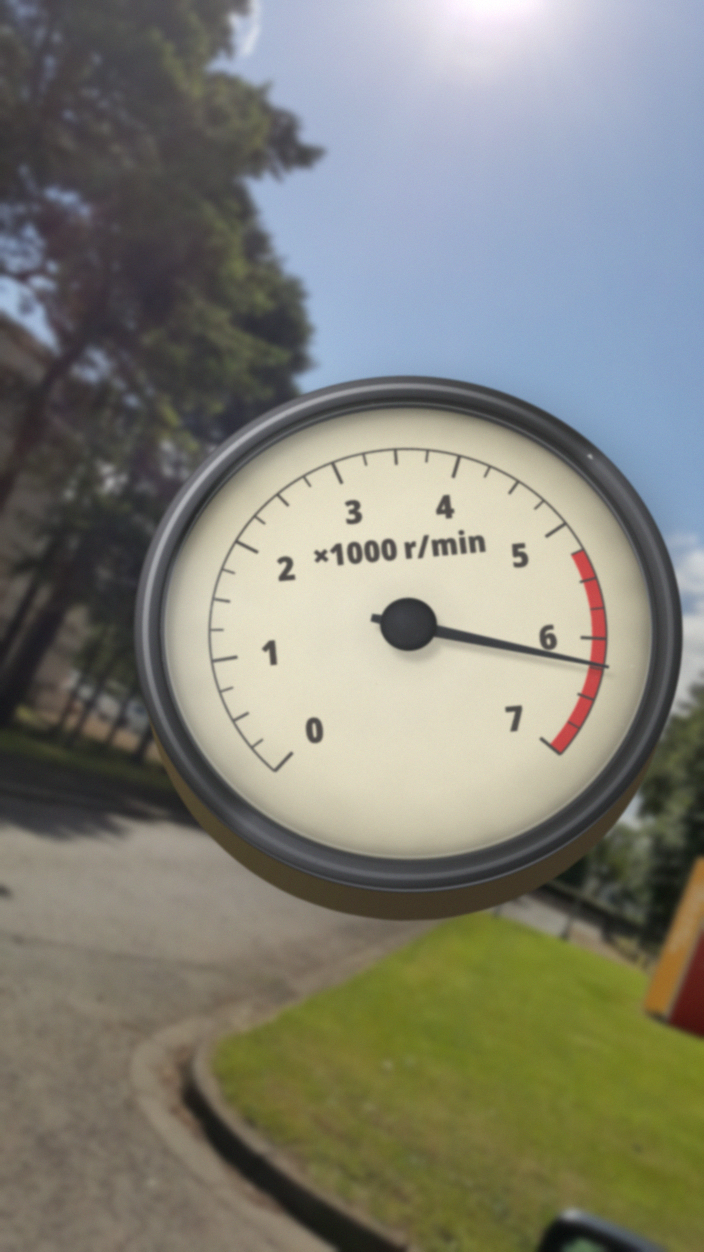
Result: 6250 (rpm)
